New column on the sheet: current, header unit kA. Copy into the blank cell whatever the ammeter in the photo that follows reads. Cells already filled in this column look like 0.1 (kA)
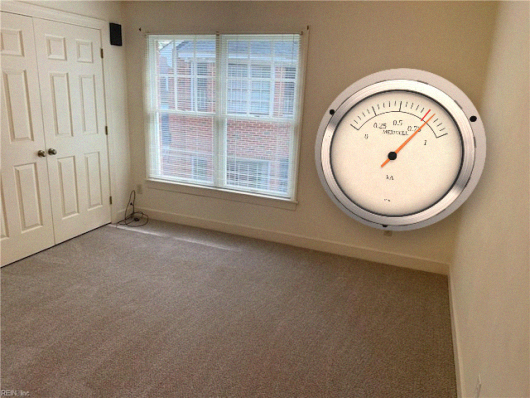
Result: 0.8 (kA)
